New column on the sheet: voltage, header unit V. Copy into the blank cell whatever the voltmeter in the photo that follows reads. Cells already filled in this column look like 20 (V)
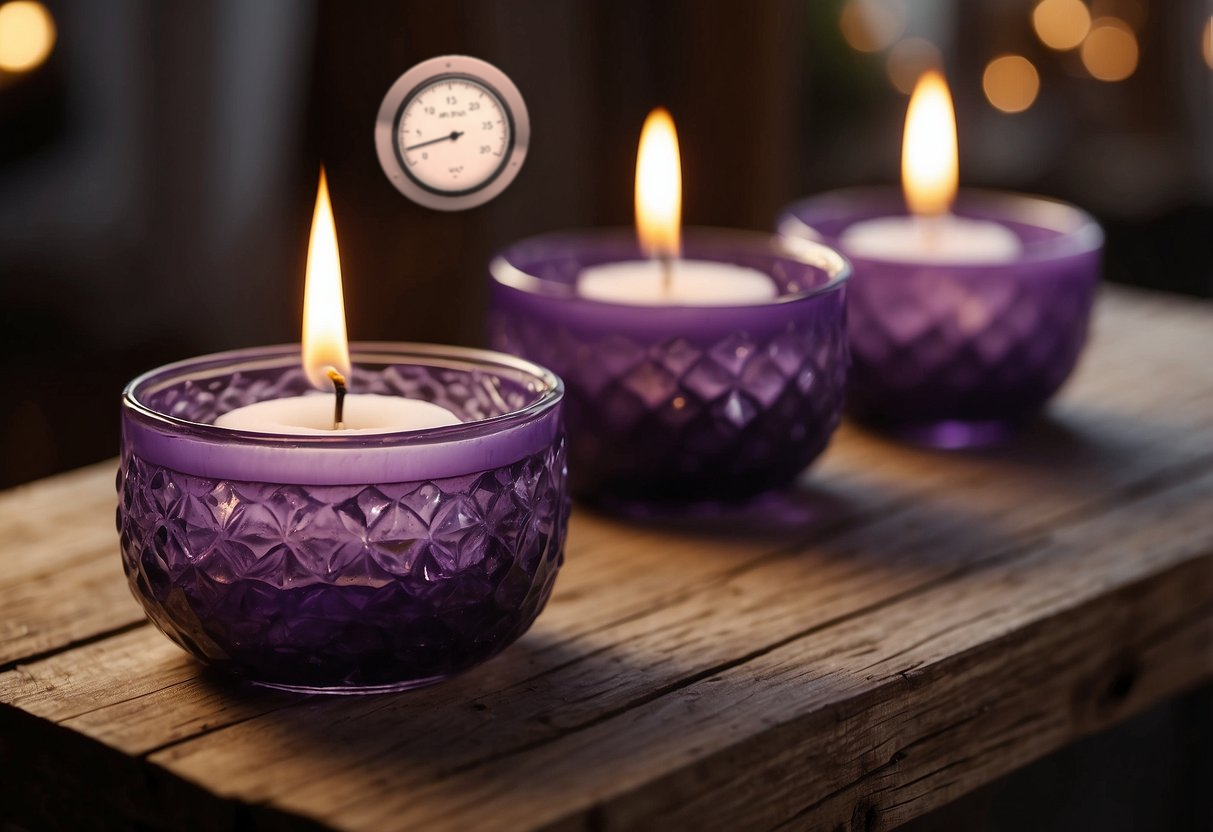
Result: 2.5 (V)
